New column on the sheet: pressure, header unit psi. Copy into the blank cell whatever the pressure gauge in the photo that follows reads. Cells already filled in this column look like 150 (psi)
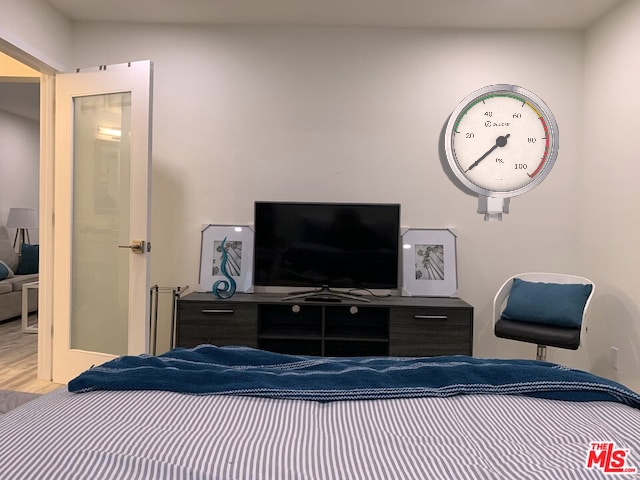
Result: 0 (psi)
